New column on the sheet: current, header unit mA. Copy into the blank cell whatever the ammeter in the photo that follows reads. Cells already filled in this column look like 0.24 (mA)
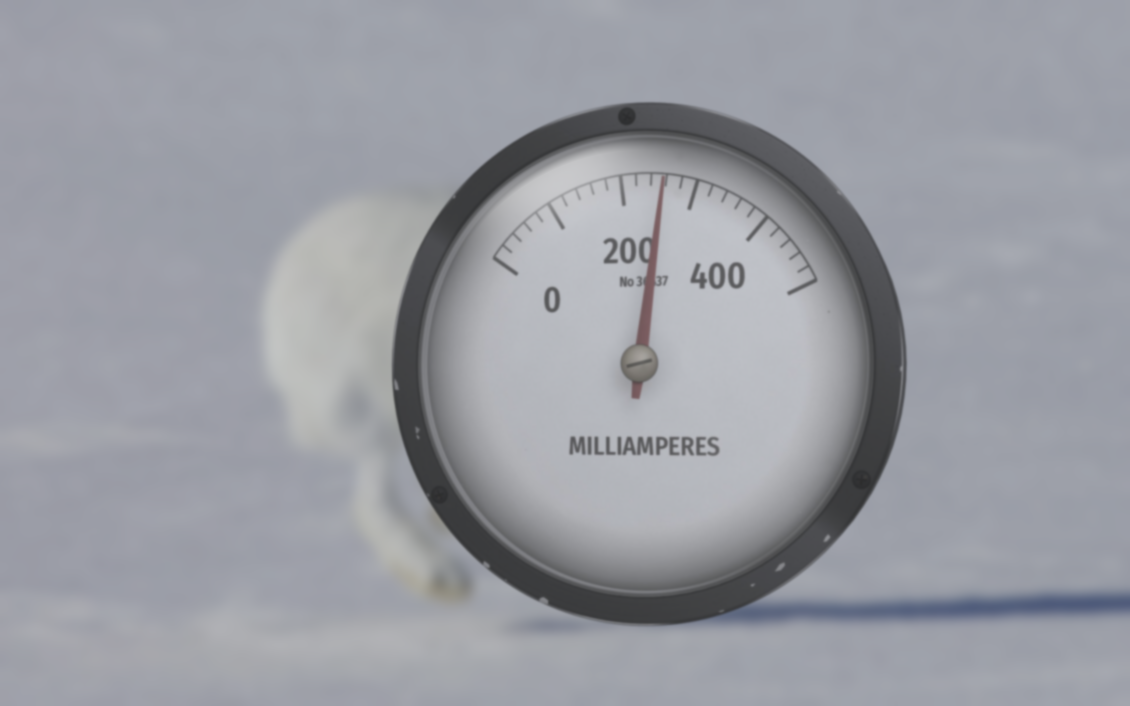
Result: 260 (mA)
